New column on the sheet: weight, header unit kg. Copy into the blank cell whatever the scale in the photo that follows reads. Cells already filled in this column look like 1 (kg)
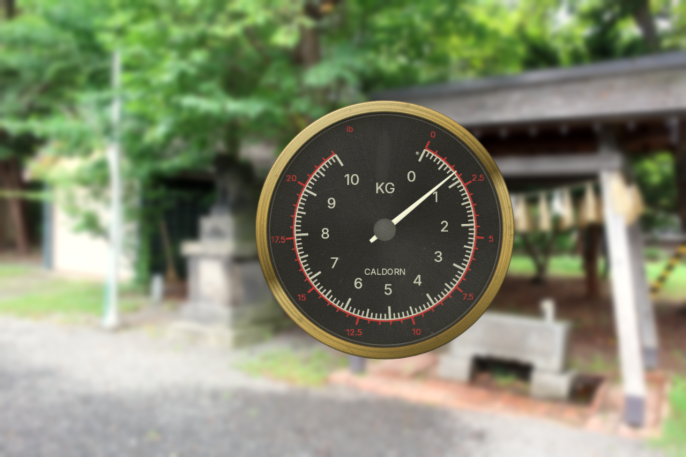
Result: 0.8 (kg)
